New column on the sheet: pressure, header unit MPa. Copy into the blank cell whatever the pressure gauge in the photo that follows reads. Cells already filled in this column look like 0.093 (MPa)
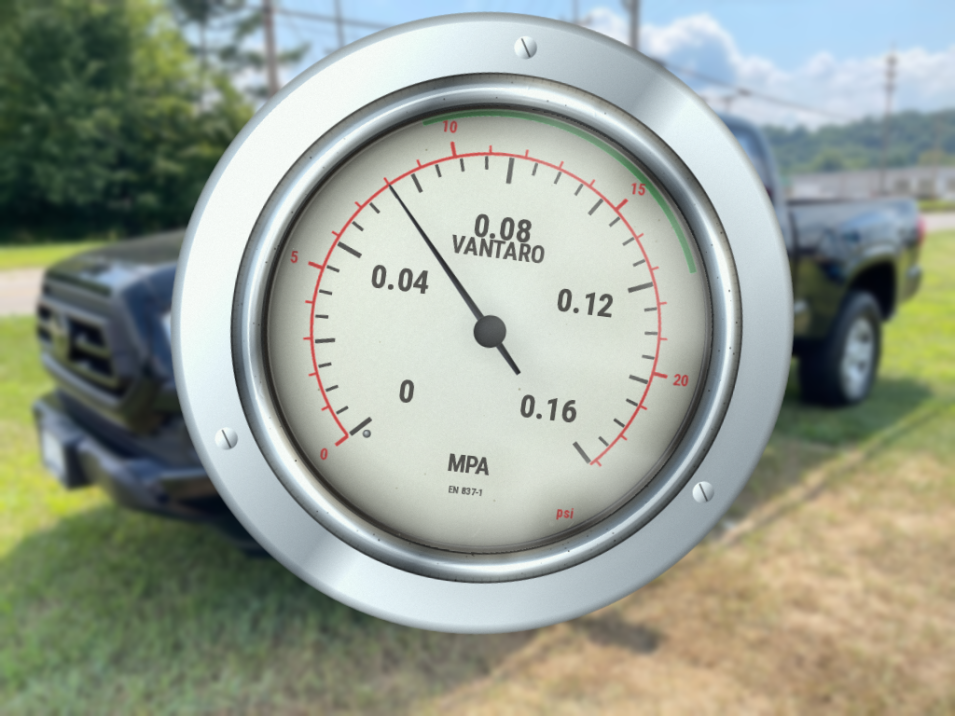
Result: 0.055 (MPa)
